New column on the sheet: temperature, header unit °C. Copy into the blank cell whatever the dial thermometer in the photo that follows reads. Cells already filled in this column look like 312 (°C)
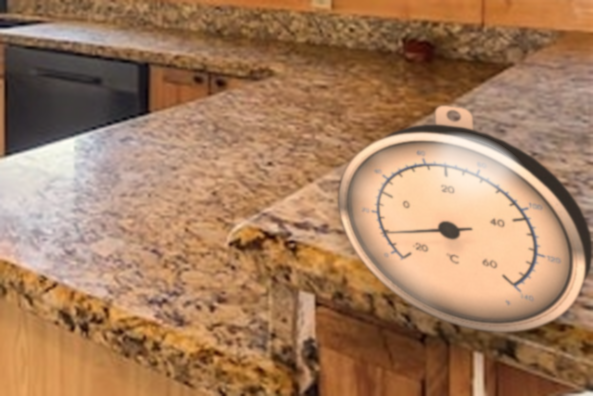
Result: -12 (°C)
